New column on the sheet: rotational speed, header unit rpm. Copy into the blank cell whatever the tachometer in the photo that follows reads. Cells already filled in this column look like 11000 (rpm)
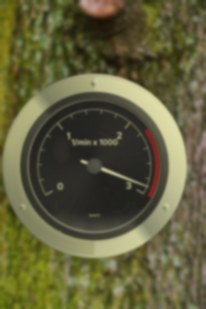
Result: 2900 (rpm)
